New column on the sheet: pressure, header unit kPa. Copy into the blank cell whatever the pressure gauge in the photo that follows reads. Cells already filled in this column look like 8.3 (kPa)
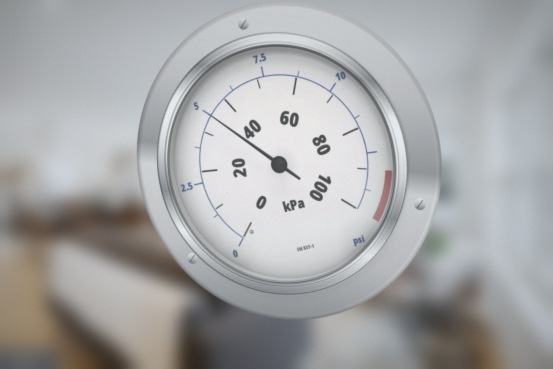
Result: 35 (kPa)
